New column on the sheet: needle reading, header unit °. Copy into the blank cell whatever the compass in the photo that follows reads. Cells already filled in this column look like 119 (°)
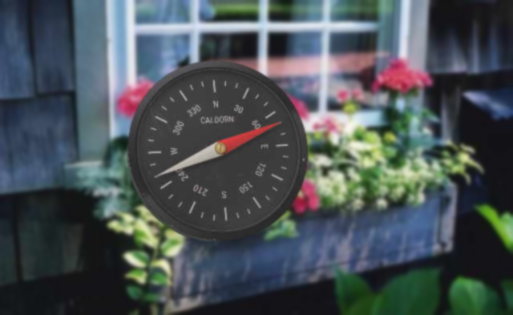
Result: 70 (°)
